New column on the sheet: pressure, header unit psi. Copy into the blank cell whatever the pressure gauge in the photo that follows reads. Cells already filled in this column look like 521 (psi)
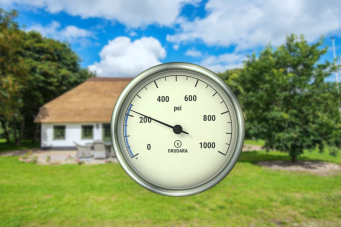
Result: 225 (psi)
